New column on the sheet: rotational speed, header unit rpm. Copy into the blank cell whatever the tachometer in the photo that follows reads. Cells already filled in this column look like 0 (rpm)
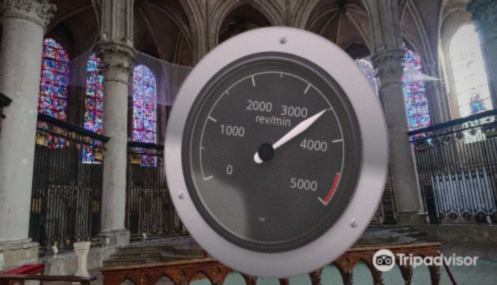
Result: 3500 (rpm)
